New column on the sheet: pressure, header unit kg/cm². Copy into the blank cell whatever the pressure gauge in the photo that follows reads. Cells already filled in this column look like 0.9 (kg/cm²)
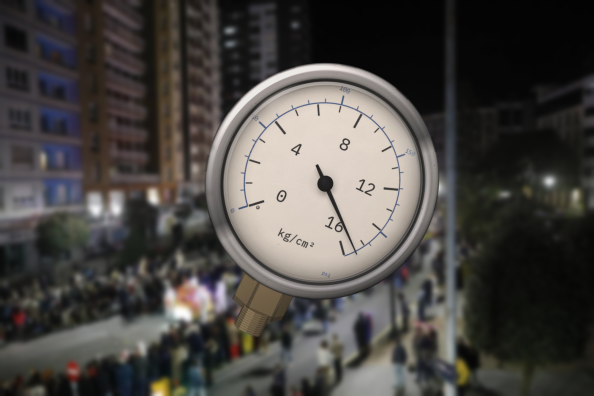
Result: 15.5 (kg/cm²)
